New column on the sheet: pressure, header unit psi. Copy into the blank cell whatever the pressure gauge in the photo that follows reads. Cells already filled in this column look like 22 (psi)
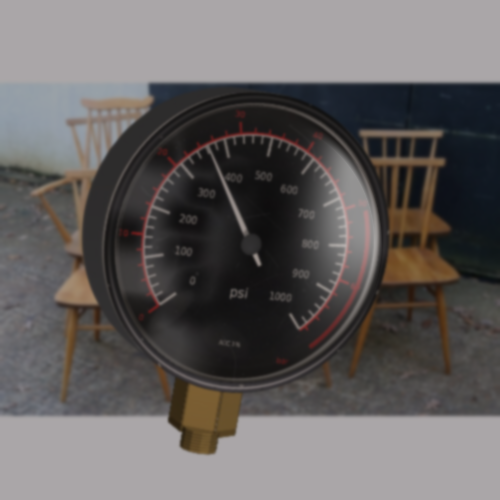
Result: 360 (psi)
